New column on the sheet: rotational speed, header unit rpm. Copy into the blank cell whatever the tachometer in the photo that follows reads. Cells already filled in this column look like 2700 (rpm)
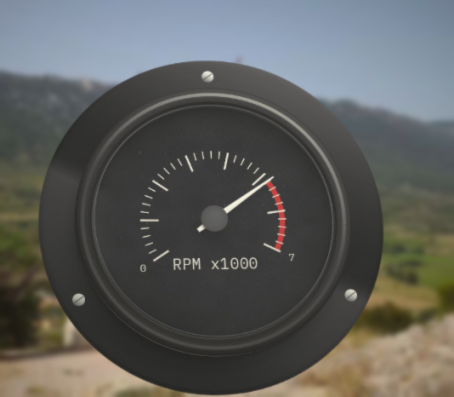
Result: 5200 (rpm)
